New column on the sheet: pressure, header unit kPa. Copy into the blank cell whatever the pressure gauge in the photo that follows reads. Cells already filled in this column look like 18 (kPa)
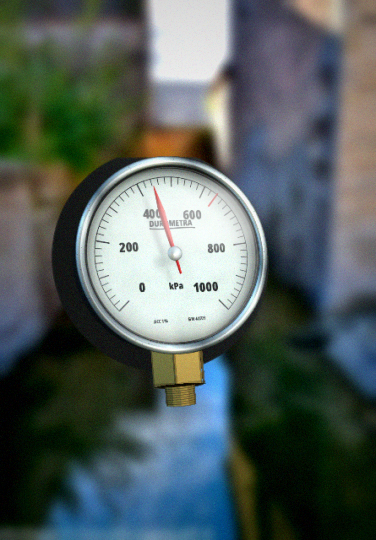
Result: 440 (kPa)
